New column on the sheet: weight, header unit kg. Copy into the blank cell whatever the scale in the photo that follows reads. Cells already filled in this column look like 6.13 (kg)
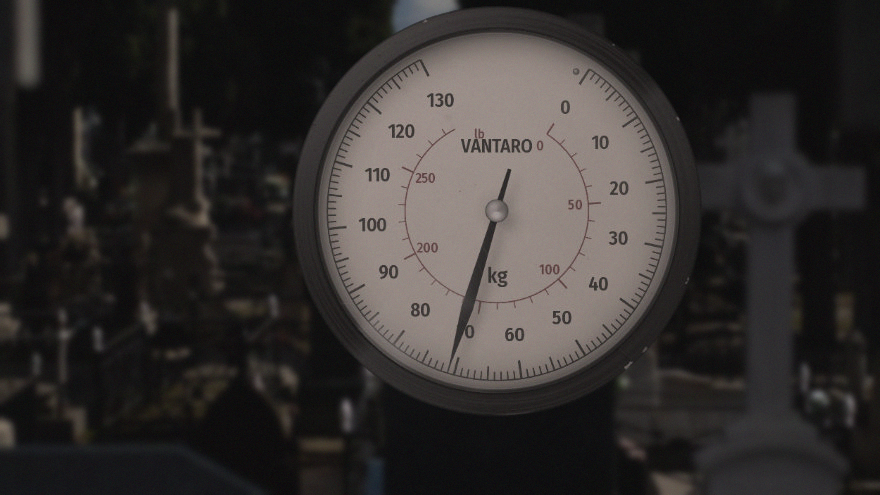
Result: 71 (kg)
